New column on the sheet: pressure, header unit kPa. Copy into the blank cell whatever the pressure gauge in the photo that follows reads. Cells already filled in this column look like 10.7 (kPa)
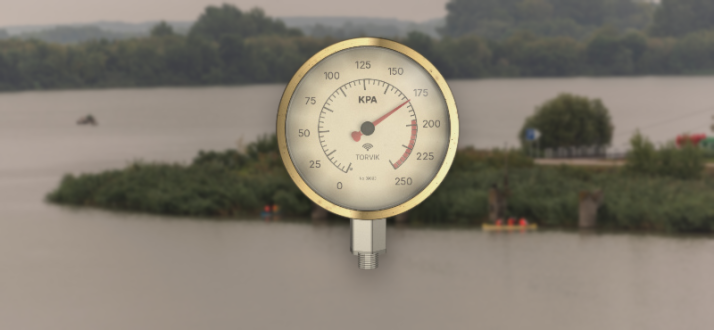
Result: 175 (kPa)
